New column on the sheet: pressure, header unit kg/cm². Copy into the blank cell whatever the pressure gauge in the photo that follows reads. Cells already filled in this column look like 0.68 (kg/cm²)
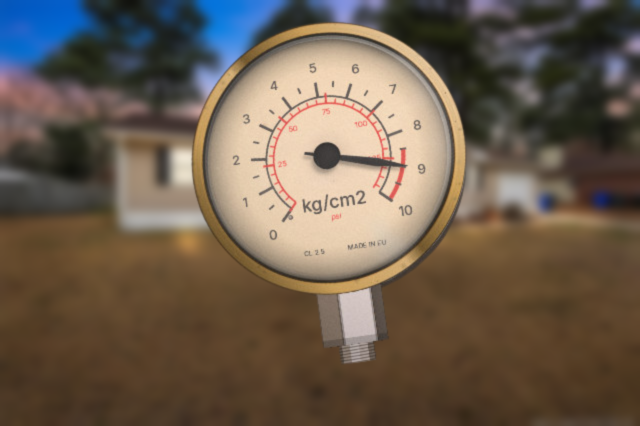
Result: 9 (kg/cm²)
